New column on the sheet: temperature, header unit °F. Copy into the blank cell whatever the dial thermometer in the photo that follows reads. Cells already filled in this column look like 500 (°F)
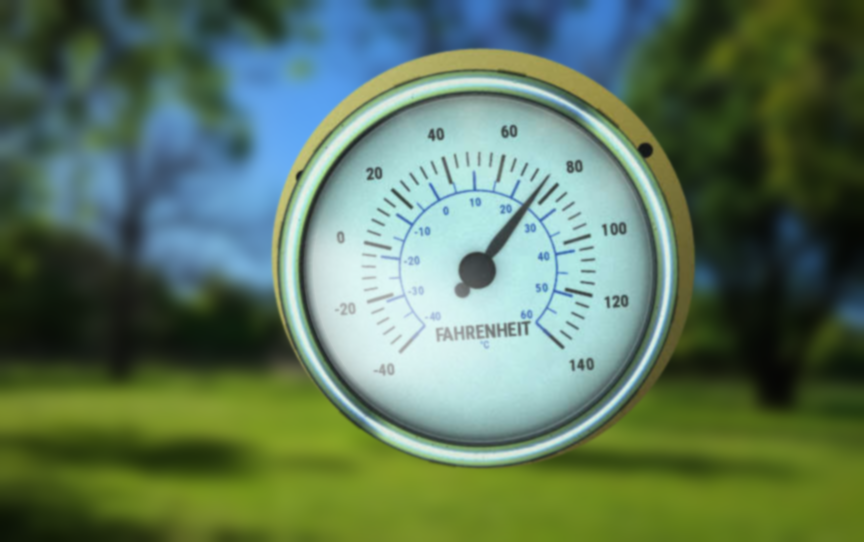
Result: 76 (°F)
